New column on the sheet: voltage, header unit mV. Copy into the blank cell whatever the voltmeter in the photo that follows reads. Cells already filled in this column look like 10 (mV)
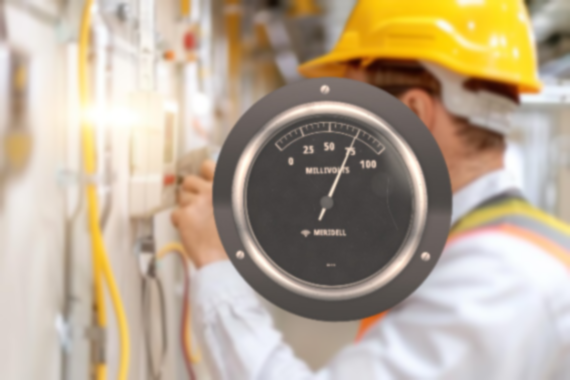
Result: 75 (mV)
